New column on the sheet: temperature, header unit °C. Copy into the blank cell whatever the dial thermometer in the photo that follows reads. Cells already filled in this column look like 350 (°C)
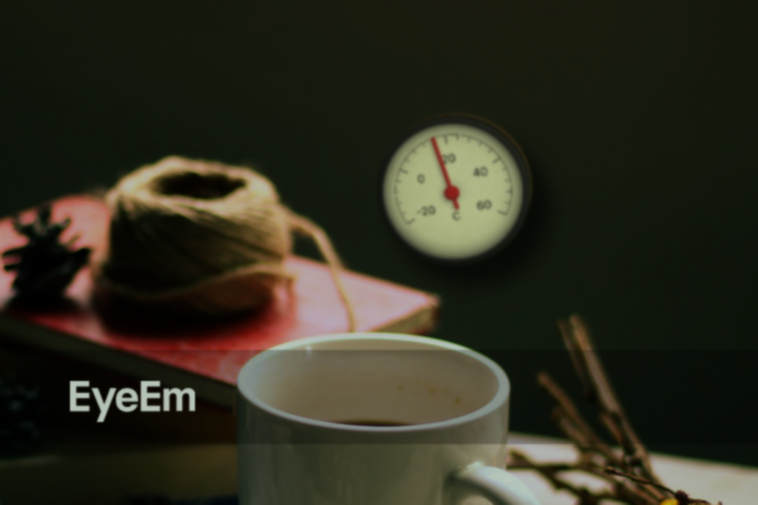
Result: 16 (°C)
